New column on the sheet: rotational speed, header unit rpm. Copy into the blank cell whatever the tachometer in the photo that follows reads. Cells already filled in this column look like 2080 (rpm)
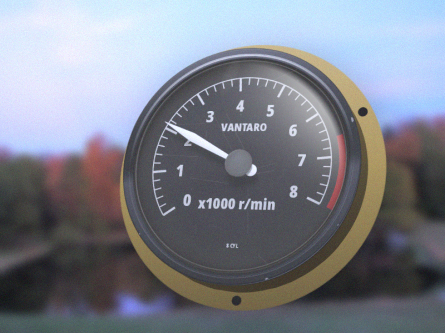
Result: 2100 (rpm)
